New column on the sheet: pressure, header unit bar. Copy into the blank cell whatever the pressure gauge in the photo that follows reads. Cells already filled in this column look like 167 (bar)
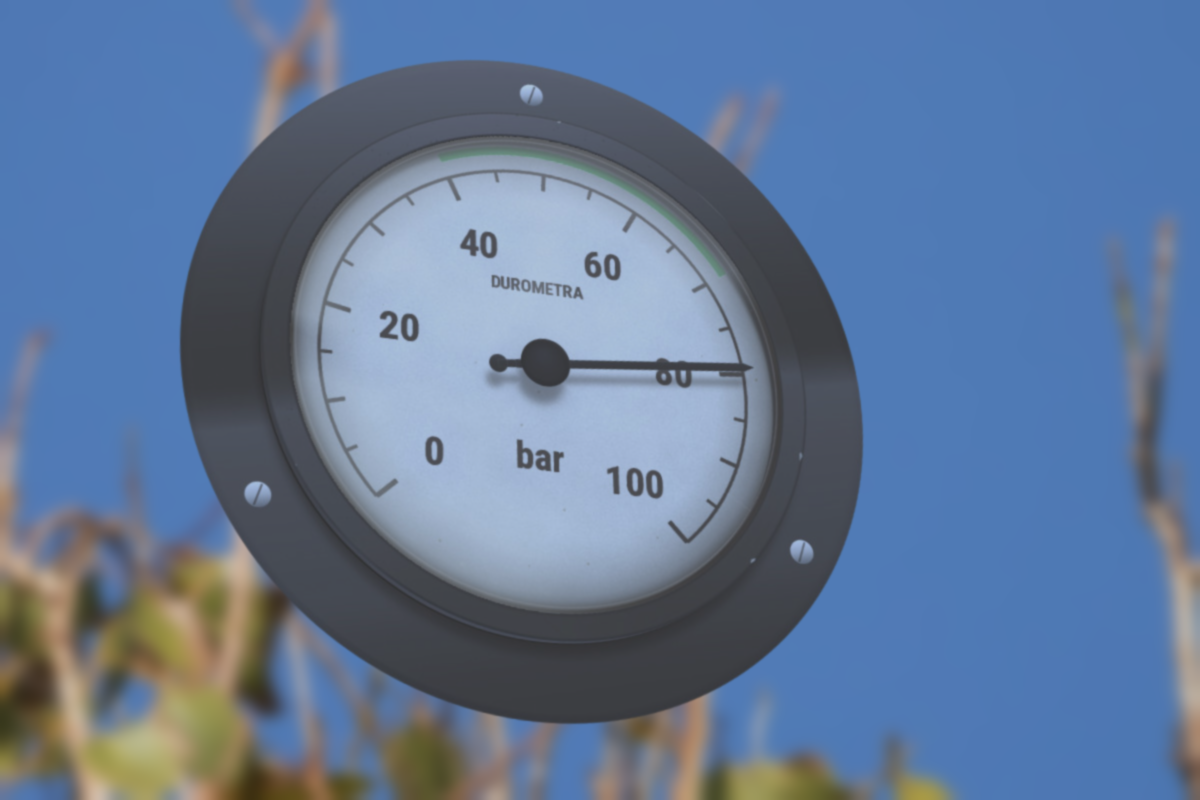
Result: 80 (bar)
